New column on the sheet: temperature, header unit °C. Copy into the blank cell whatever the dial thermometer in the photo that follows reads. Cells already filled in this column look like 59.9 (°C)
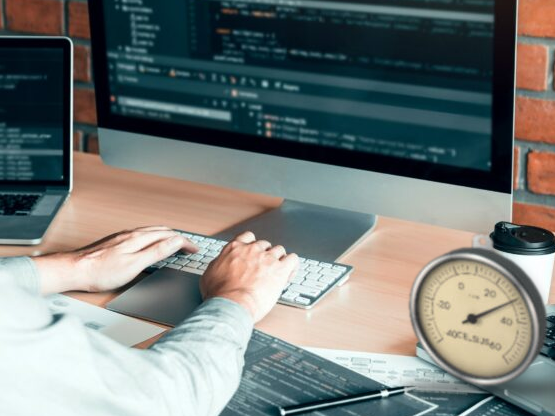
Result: 30 (°C)
